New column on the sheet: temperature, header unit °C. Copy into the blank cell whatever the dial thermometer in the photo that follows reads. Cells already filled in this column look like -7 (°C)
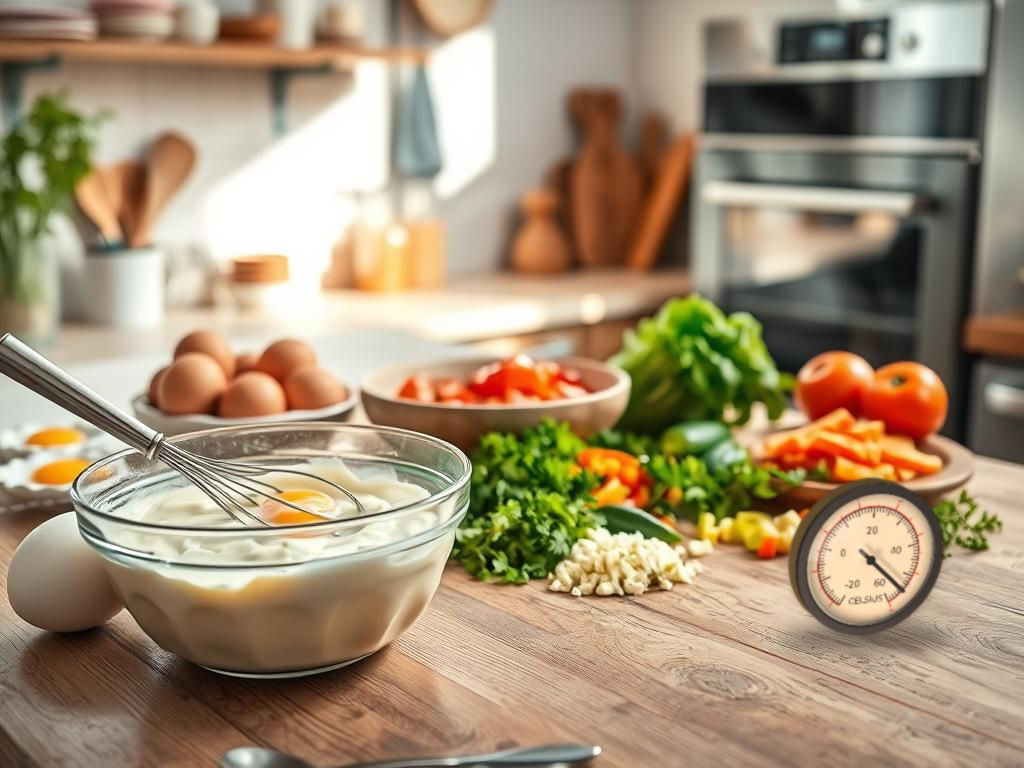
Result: 55 (°C)
